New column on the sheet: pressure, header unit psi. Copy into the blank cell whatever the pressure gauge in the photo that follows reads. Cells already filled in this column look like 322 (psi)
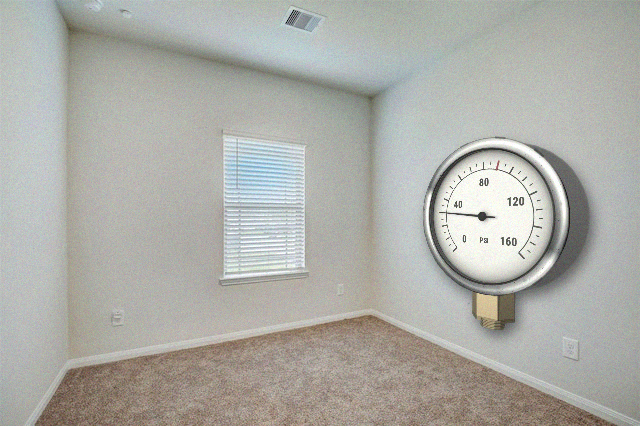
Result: 30 (psi)
